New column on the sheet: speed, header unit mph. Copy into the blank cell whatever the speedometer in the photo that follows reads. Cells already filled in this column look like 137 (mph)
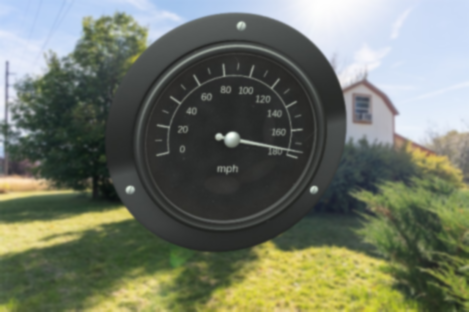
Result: 175 (mph)
